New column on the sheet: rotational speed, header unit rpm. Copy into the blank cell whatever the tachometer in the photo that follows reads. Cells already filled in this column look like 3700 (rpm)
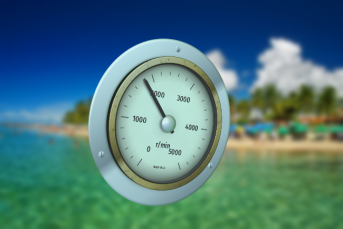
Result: 1800 (rpm)
